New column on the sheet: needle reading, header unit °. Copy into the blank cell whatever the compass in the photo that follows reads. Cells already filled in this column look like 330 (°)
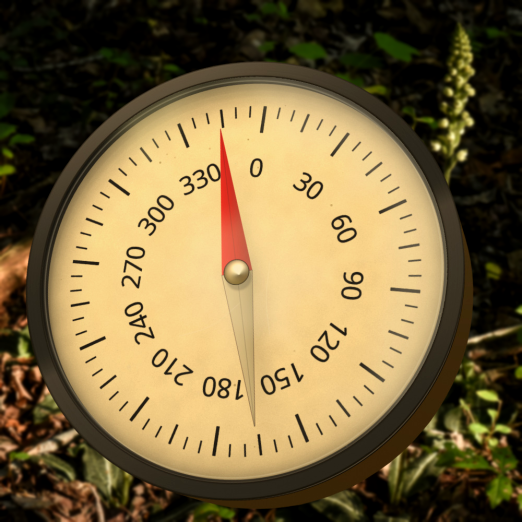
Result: 345 (°)
